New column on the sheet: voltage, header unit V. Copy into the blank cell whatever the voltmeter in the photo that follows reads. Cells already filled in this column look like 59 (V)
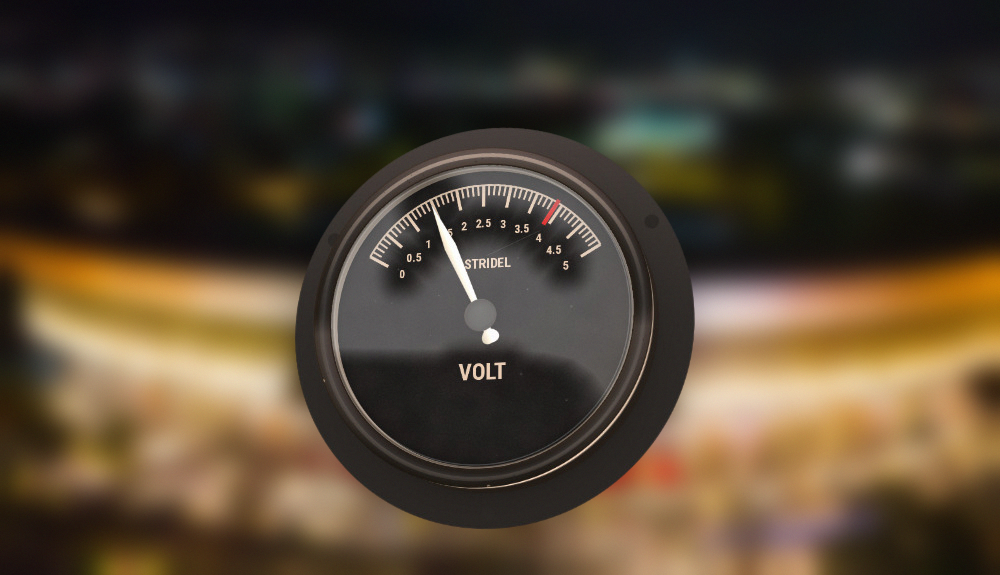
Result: 1.5 (V)
